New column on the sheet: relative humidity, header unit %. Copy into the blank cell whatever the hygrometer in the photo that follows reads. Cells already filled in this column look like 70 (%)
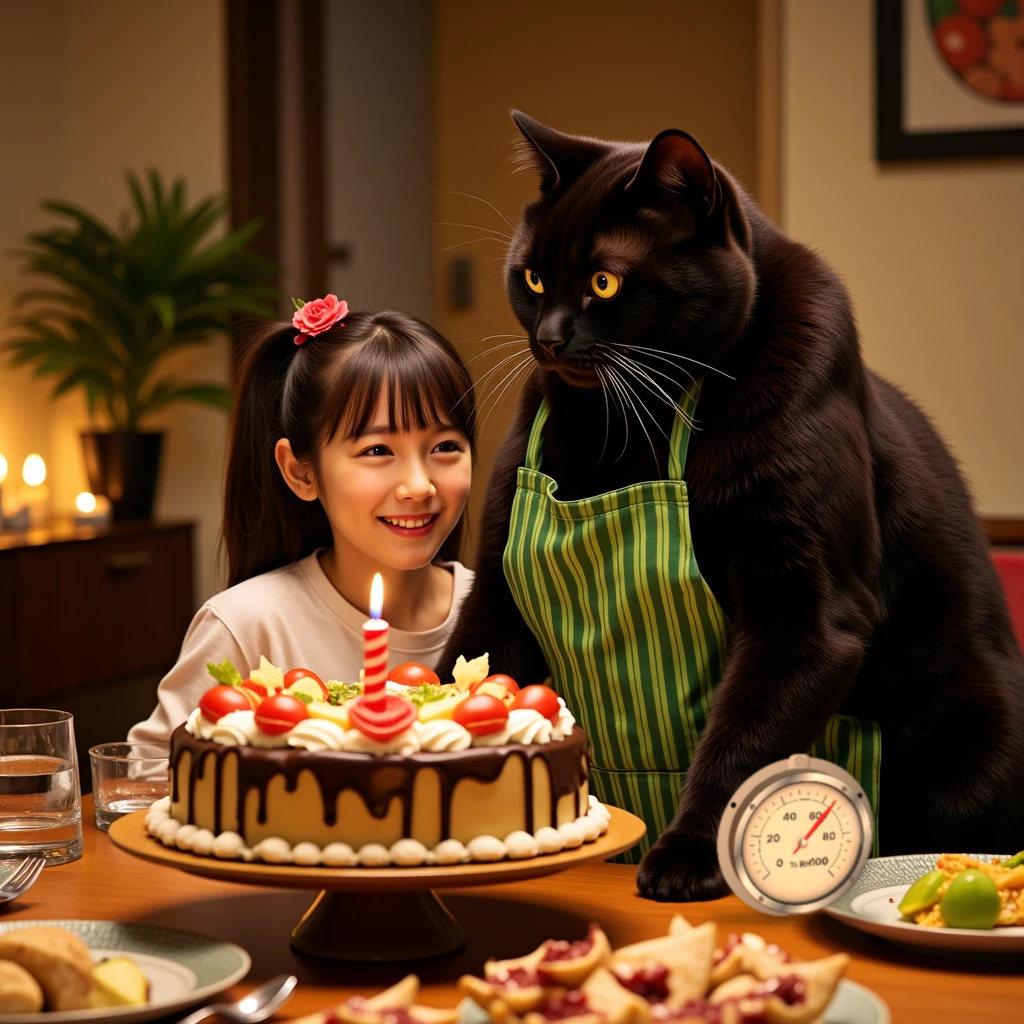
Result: 64 (%)
